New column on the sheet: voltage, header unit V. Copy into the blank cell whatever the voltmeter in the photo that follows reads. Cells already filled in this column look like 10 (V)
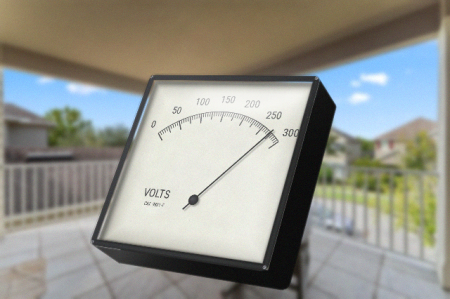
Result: 275 (V)
